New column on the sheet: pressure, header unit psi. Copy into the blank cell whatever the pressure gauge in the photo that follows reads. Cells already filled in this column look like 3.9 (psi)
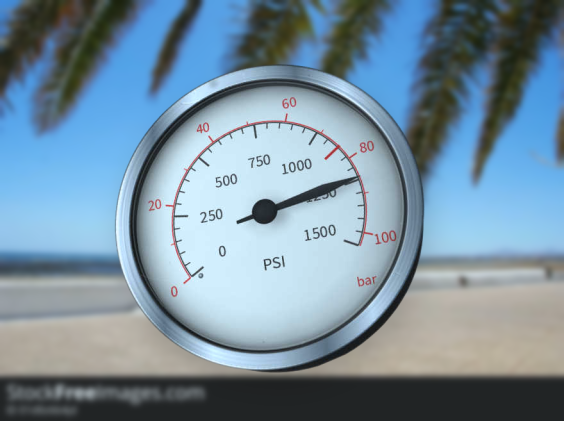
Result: 1250 (psi)
